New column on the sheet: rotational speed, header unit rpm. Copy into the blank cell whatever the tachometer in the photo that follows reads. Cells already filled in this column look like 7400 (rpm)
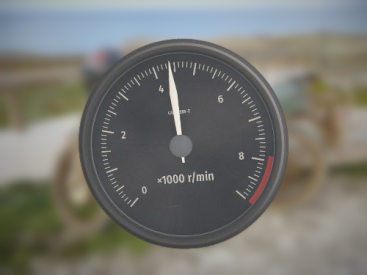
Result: 4400 (rpm)
